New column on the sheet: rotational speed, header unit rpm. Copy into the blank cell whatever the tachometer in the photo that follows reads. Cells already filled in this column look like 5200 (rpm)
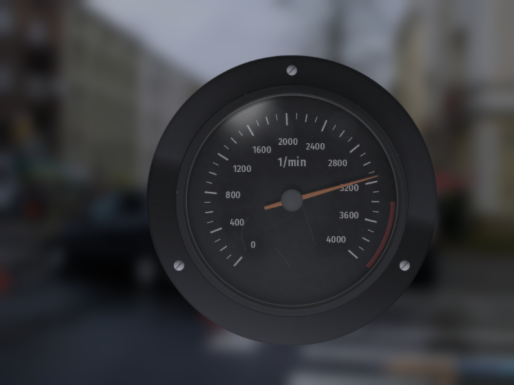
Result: 3150 (rpm)
